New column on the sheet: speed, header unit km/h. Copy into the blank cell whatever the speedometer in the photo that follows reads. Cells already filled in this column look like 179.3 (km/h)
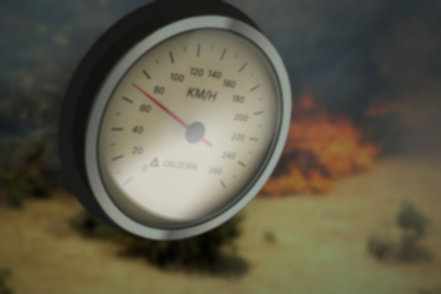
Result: 70 (km/h)
